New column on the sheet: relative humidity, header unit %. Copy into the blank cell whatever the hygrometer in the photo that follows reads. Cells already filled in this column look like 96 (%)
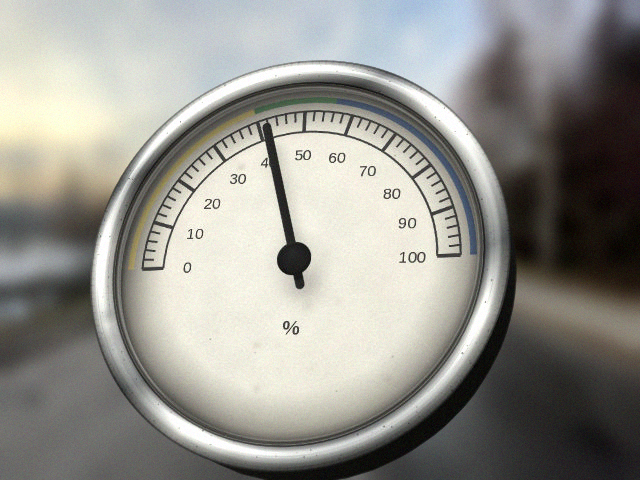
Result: 42 (%)
